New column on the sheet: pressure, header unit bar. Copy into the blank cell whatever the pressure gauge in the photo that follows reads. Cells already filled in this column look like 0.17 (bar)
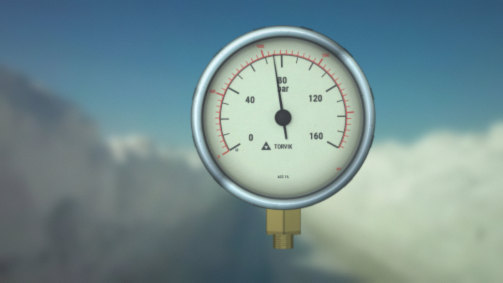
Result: 75 (bar)
